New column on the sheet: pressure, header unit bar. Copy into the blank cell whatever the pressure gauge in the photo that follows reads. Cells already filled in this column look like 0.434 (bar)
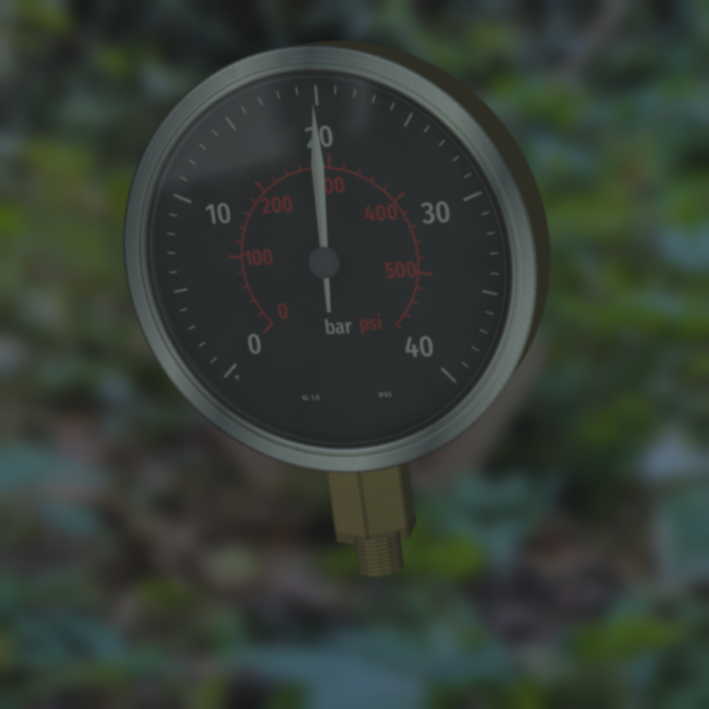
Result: 20 (bar)
